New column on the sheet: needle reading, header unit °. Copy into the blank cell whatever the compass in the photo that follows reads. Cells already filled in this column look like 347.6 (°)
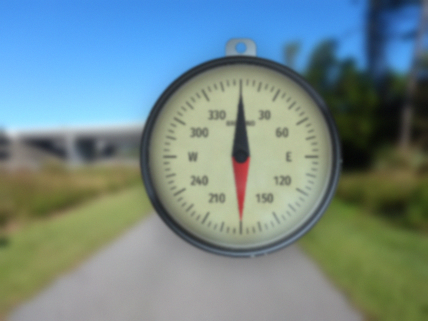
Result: 180 (°)
